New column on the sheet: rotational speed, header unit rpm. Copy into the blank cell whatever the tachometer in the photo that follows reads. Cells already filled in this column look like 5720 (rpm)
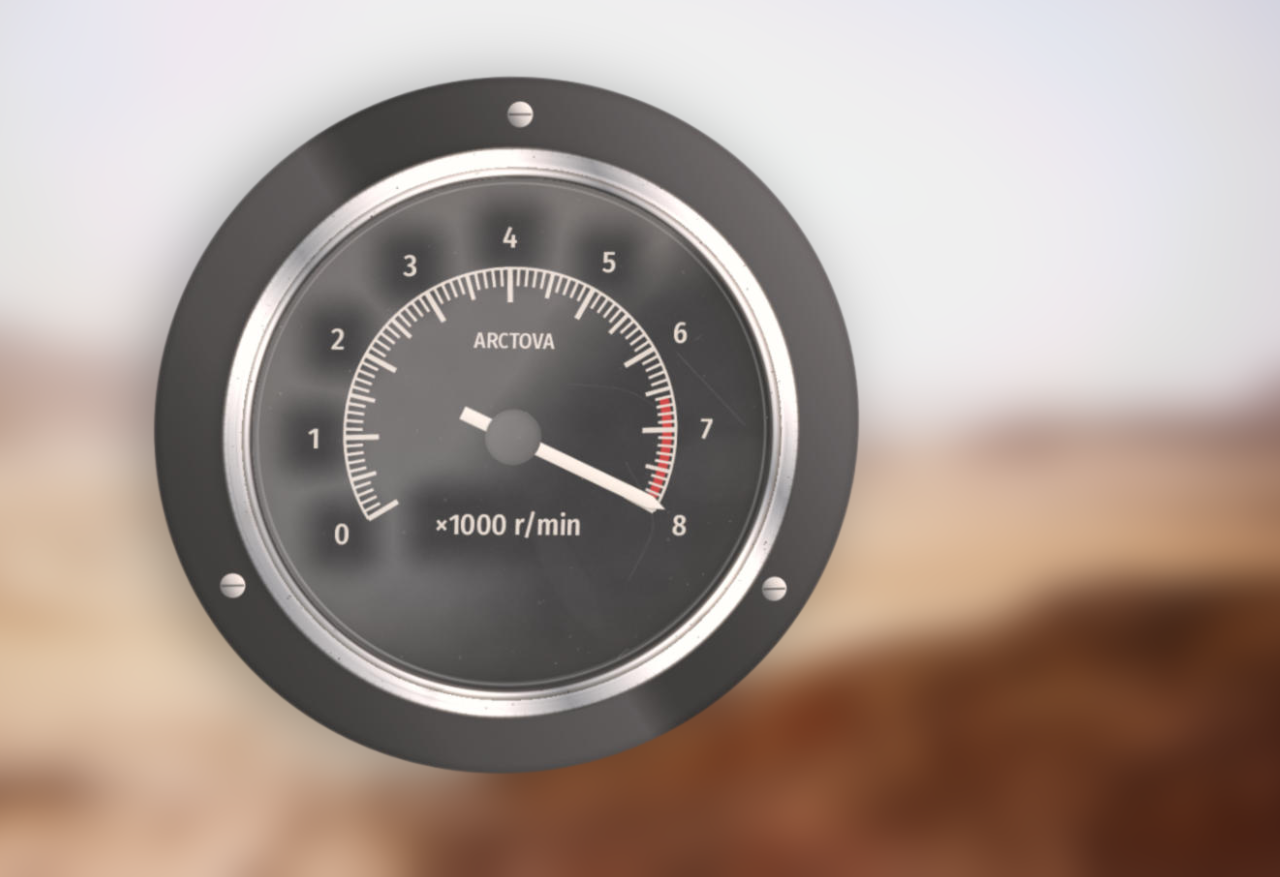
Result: 7900 (rpm)
